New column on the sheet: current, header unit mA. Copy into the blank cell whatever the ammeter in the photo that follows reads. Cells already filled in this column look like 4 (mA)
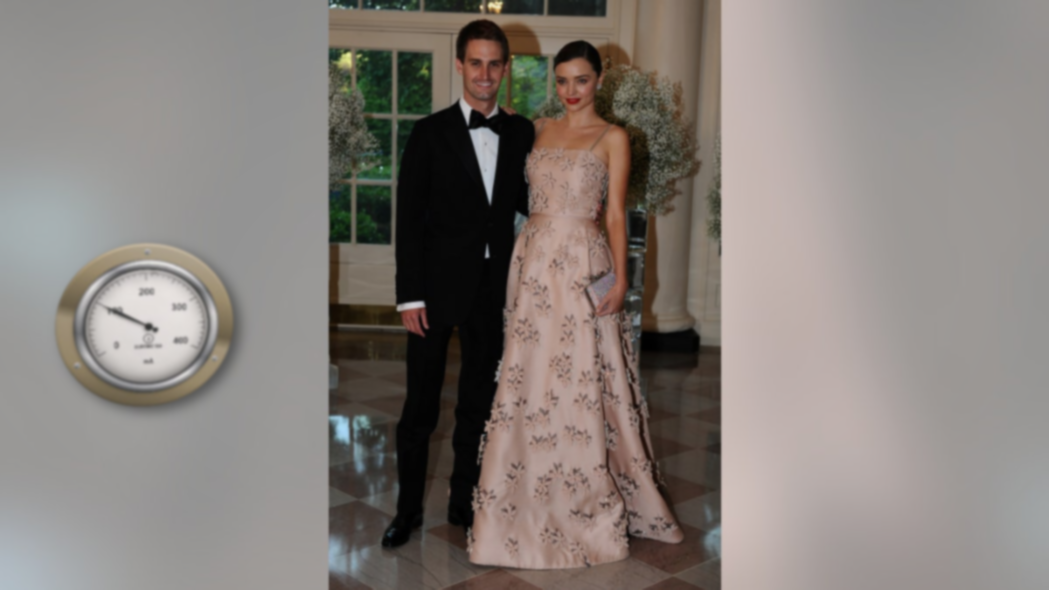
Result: 100 (mA)
